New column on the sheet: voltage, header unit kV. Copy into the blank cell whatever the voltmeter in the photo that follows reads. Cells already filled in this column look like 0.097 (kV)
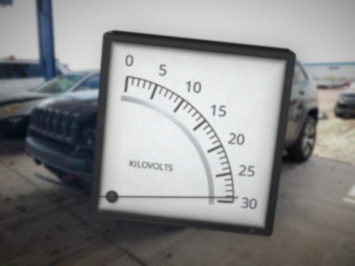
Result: 29 (kV)
